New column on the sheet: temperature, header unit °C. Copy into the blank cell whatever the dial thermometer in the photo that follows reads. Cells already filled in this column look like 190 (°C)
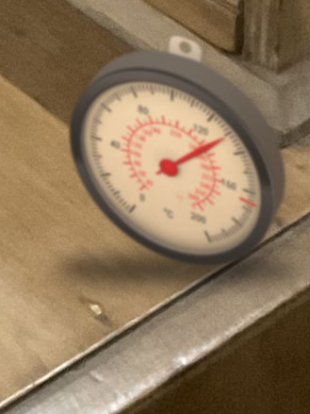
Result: 130 (°C)
